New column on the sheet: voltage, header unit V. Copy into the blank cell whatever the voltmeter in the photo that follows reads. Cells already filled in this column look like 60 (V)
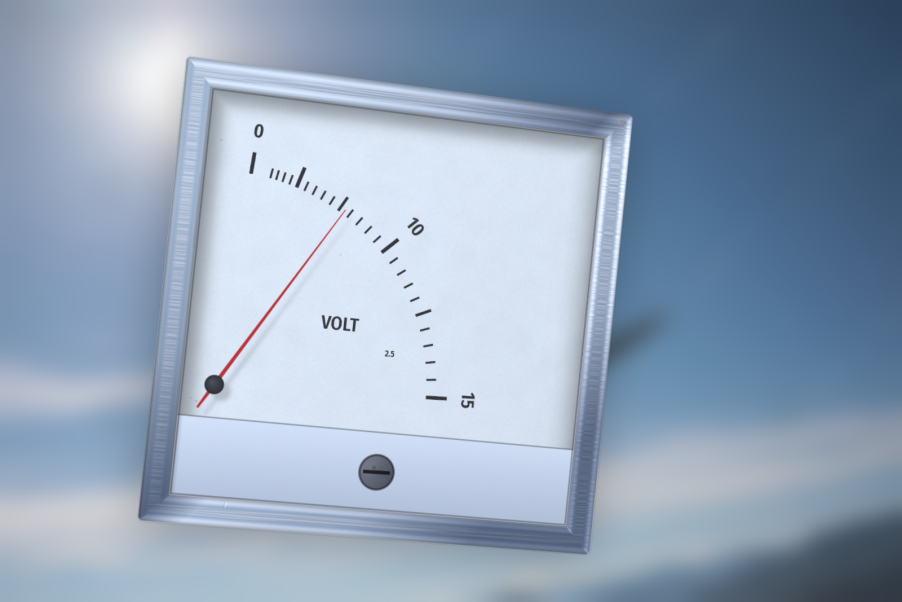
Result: 7.75 (V)
